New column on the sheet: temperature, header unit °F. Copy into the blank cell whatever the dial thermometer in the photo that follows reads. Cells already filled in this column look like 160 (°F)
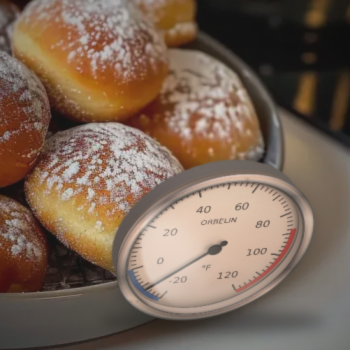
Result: -10 (°F)
